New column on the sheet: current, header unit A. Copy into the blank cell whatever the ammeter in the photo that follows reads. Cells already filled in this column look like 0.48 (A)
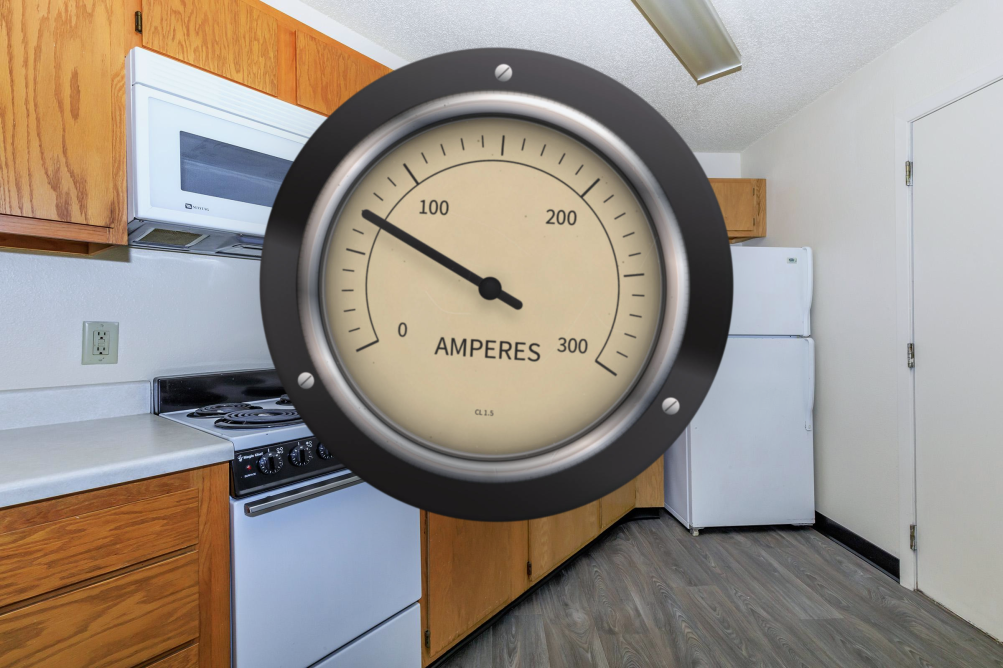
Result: 70 (A)
